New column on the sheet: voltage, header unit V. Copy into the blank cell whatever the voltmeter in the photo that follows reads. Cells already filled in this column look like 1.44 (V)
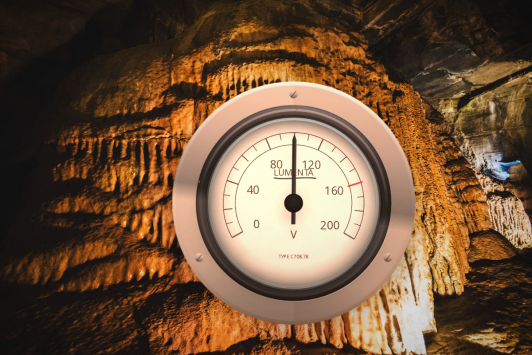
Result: 100 (V)
